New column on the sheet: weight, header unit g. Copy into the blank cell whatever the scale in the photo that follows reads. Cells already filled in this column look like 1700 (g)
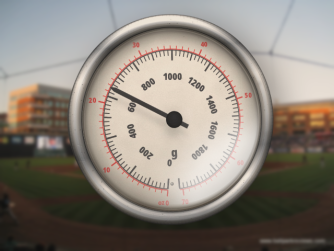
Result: 640 (g)
